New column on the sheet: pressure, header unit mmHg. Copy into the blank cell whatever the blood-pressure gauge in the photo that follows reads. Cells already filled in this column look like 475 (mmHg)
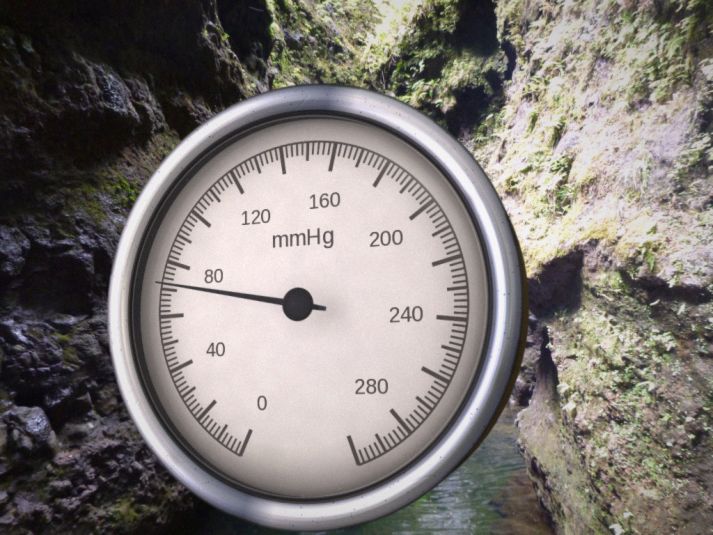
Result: 72 (mmHg)
